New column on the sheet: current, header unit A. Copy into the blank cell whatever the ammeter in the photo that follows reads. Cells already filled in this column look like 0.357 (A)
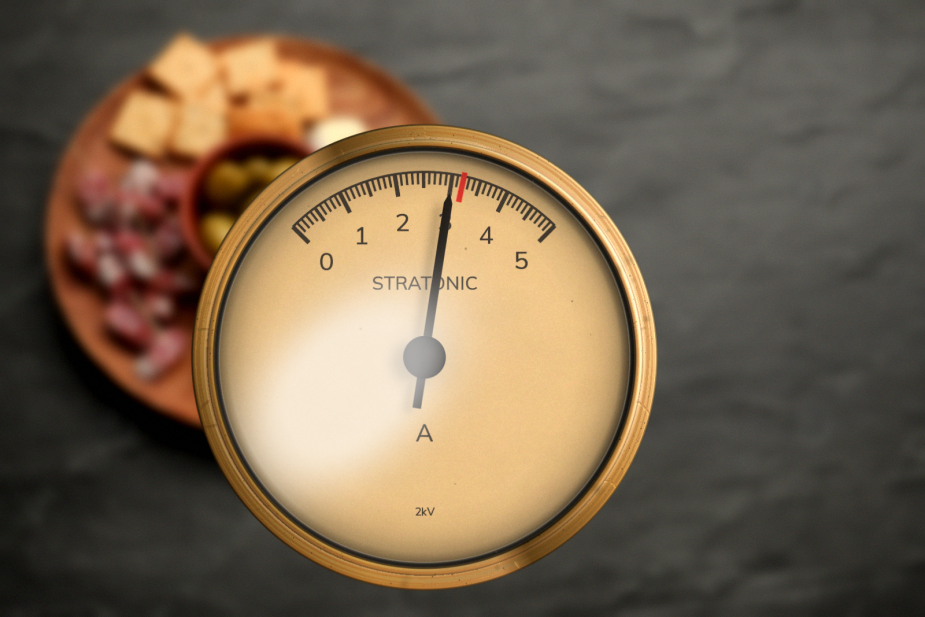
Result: 3 (A)
